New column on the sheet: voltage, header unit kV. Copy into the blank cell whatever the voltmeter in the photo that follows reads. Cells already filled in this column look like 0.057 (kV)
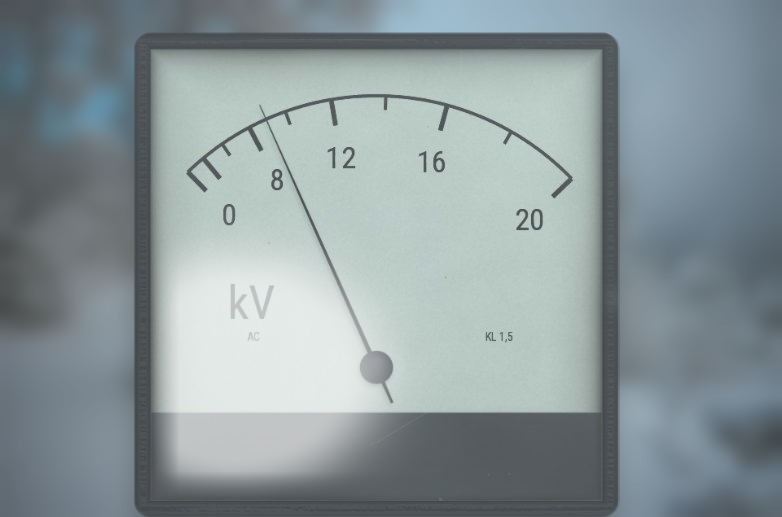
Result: 9 (kV)
